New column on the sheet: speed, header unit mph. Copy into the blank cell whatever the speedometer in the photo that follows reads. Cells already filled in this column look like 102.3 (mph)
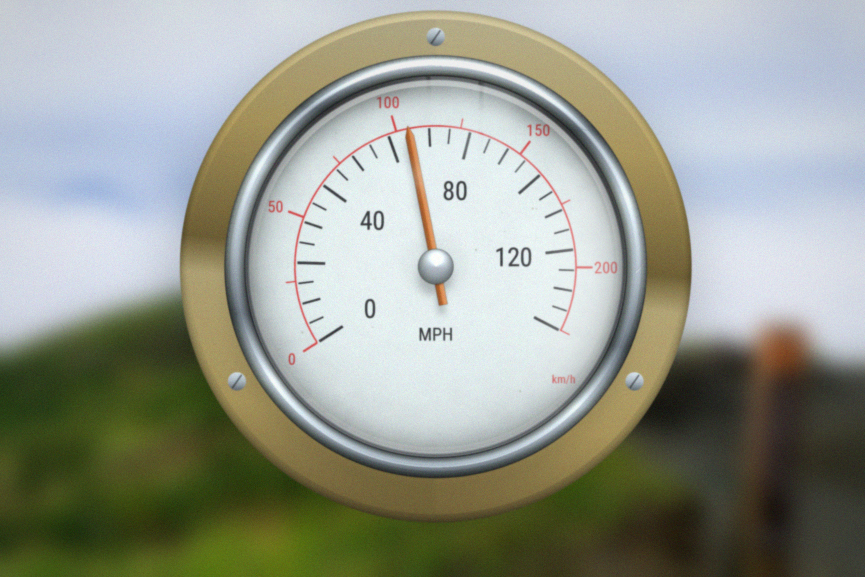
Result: 65 (mph)
